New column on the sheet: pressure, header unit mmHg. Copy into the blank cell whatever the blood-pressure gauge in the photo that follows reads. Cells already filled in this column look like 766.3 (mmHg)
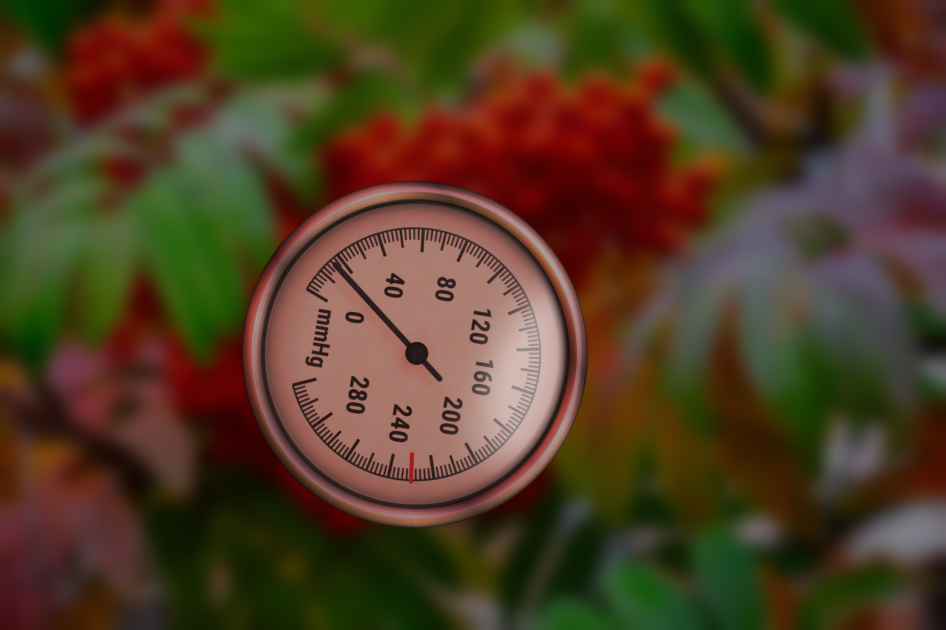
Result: 16 (mmHg)
